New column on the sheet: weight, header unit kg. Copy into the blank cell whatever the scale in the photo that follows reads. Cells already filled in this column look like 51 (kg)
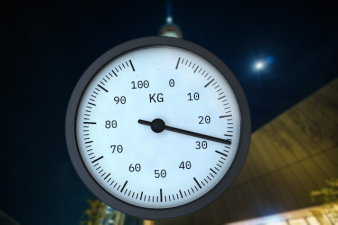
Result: 27 (kg)
